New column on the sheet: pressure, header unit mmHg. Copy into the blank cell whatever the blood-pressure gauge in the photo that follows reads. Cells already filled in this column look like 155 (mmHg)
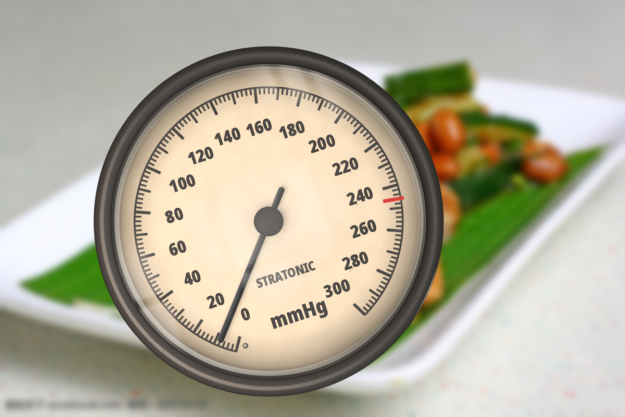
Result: 8 (mmHg)
